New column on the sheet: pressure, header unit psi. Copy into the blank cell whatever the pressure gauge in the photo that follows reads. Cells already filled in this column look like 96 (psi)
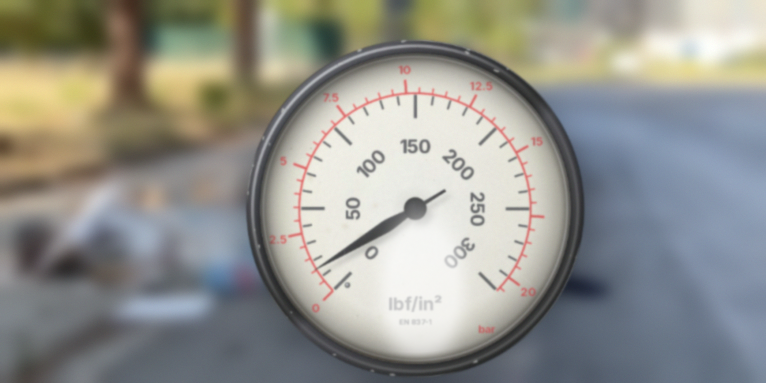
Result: 15 (psi)
